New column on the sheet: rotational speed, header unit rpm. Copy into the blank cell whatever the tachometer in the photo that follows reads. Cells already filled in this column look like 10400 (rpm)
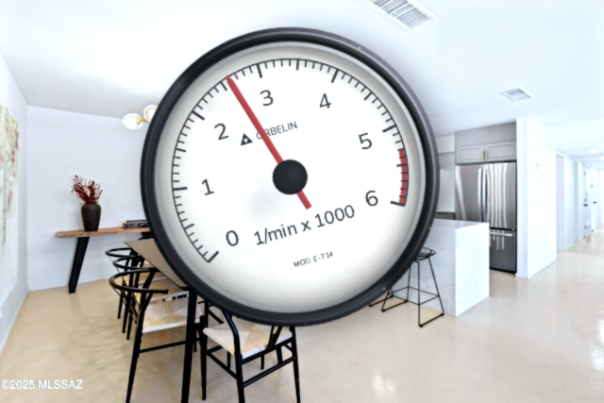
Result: 2600 (rpm)
